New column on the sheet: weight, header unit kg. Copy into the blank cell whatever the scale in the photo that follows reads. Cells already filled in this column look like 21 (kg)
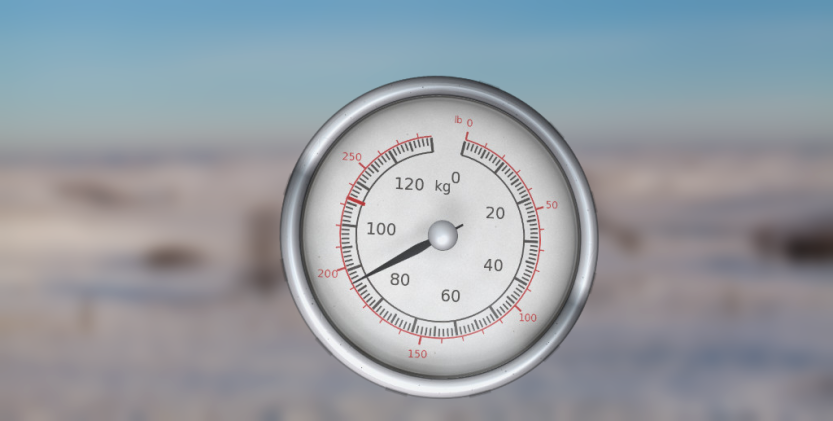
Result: 87 (kg)
